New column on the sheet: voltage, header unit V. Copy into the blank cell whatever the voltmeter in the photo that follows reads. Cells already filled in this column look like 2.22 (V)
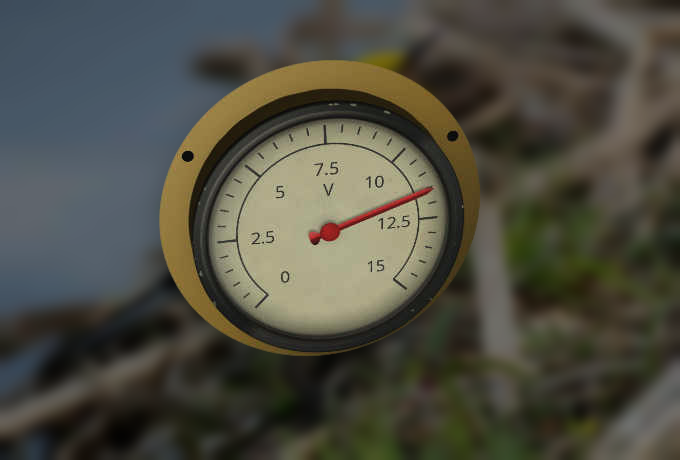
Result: 11.5 (V)
